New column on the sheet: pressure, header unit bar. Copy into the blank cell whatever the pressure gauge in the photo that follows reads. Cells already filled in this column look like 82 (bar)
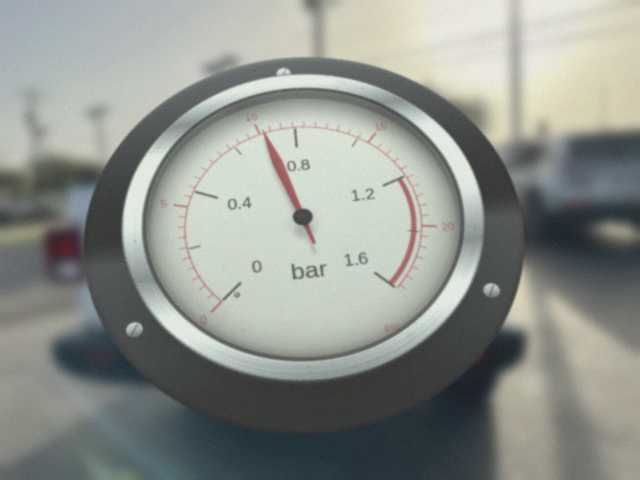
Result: 0.7 (bar)
